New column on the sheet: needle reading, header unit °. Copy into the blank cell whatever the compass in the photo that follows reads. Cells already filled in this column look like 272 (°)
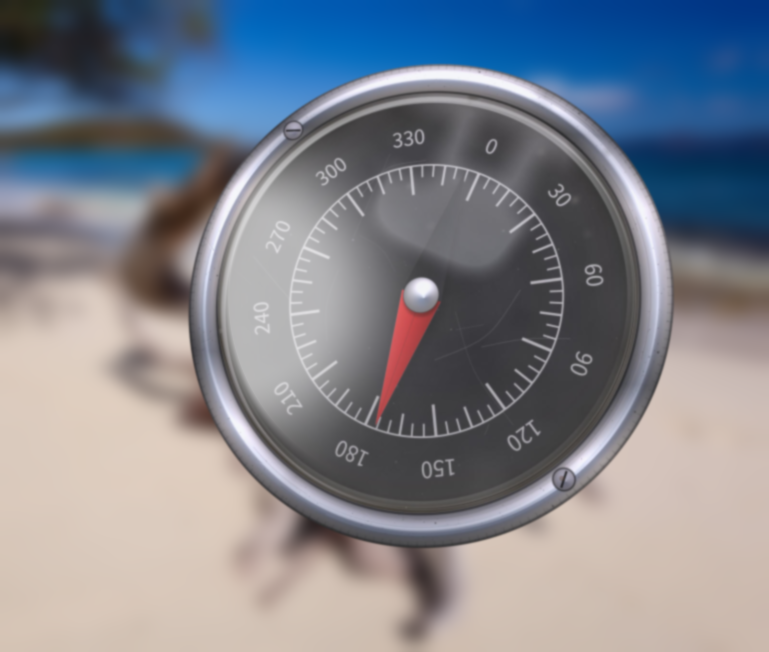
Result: 175 (°)
